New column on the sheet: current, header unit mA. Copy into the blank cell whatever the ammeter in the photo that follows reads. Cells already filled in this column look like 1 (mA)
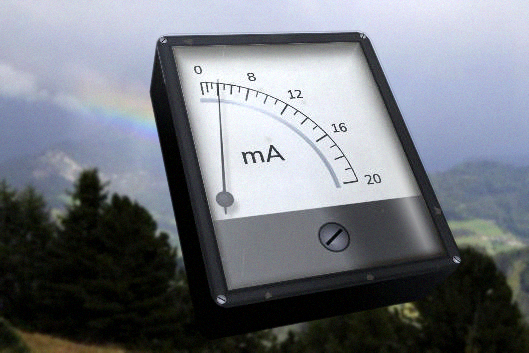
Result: 4 (mA)
